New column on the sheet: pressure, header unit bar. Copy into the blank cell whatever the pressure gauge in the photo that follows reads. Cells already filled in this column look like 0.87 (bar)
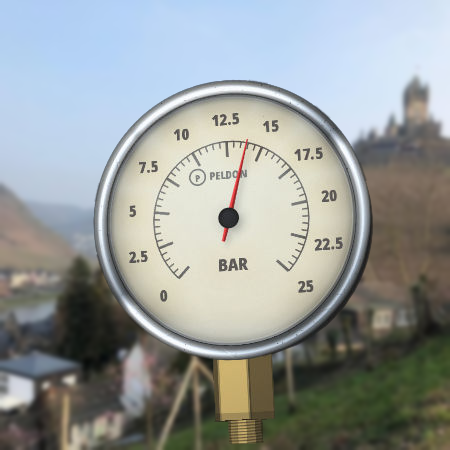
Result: 14 (bar)
